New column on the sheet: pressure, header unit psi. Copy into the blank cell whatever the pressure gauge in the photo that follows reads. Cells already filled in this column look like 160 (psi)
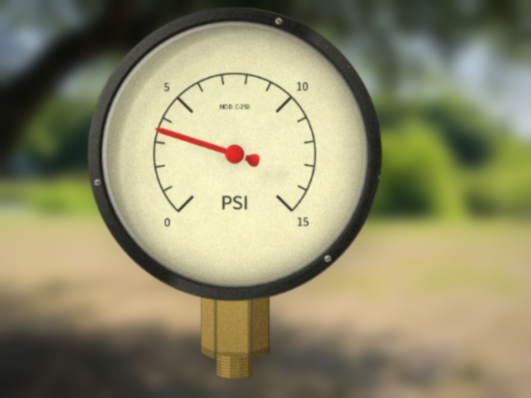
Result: 3.5 (psi)
